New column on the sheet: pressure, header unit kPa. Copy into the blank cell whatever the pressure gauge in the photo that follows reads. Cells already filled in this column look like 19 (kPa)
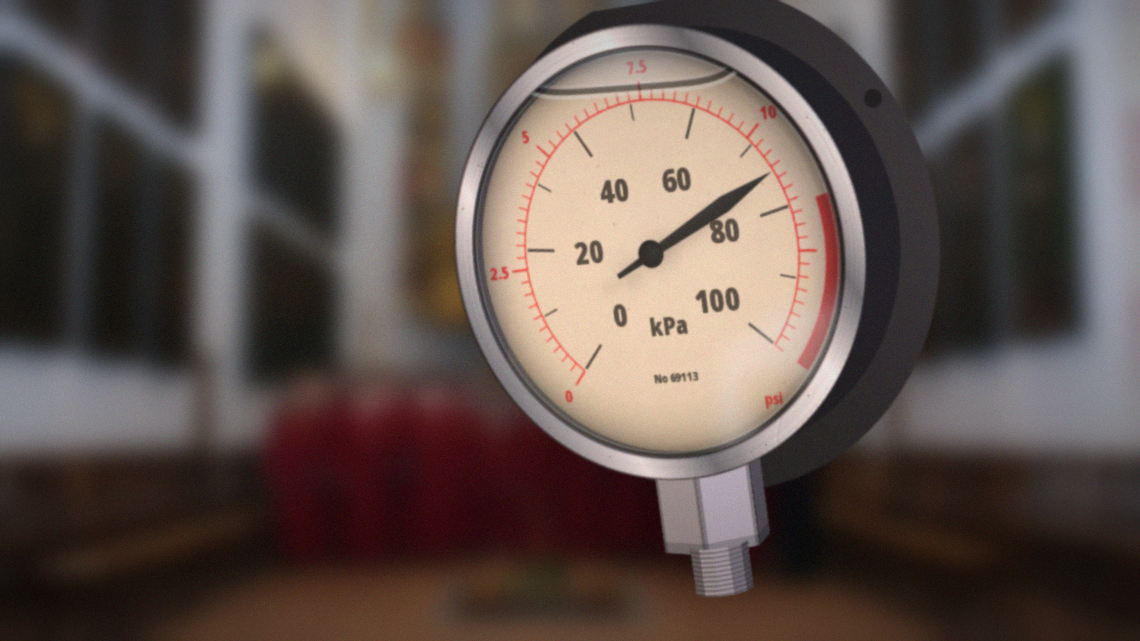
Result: 75 (kPa)
